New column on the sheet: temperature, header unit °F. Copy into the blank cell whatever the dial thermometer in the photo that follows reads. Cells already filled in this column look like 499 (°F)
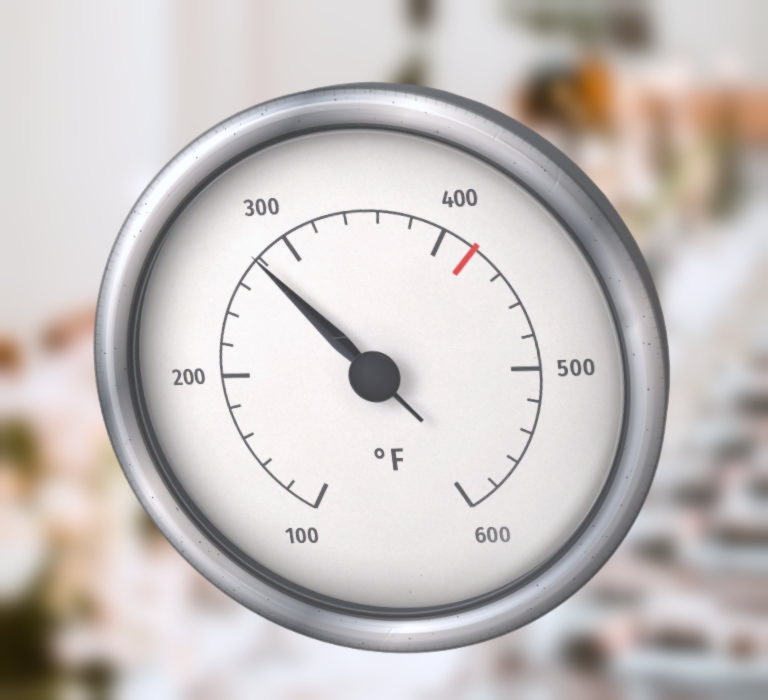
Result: 280 (°F)
